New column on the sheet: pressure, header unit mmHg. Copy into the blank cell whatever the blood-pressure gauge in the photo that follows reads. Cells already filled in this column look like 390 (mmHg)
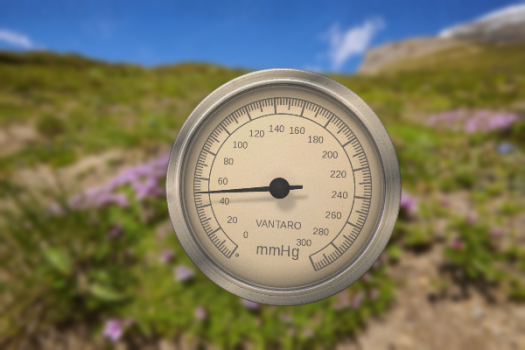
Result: 50 (mmHg)
